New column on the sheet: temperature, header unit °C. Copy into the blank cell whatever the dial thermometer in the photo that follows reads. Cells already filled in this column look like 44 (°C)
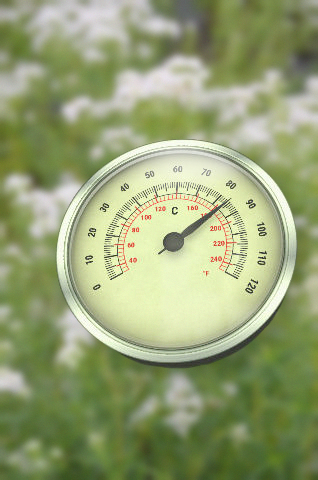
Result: 85 (°C)
